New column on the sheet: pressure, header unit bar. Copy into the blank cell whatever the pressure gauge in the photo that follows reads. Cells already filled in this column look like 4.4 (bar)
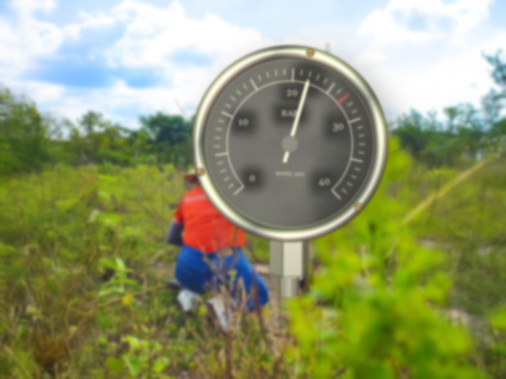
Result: 22 (bar)
